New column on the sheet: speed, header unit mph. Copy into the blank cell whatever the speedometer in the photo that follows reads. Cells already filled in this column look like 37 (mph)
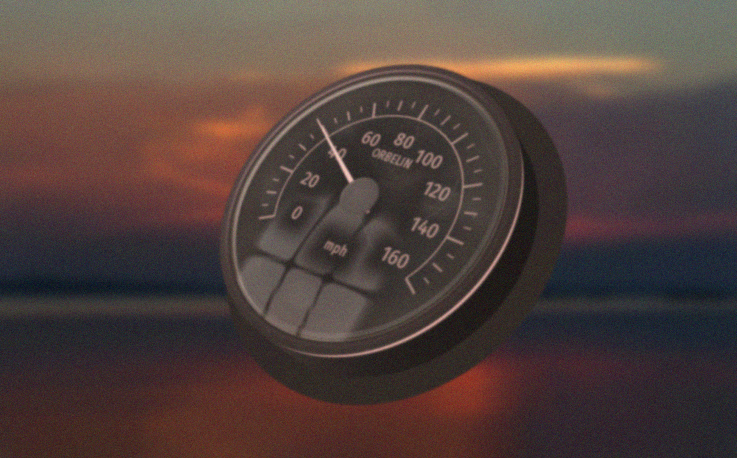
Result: 40 (mph)
